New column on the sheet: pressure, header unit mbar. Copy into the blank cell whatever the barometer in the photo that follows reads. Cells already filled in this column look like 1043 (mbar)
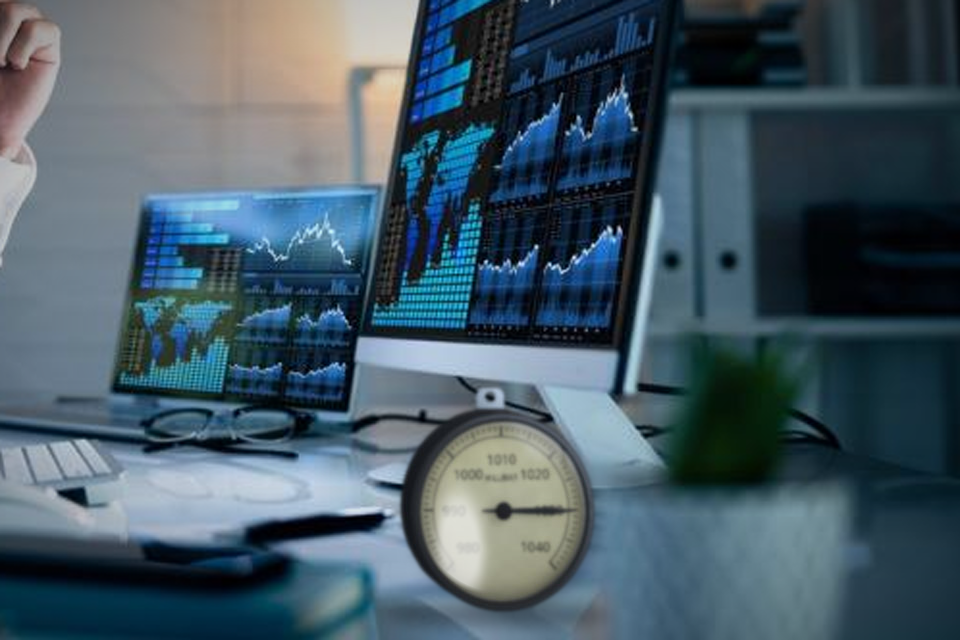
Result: 1030 (mbar)
